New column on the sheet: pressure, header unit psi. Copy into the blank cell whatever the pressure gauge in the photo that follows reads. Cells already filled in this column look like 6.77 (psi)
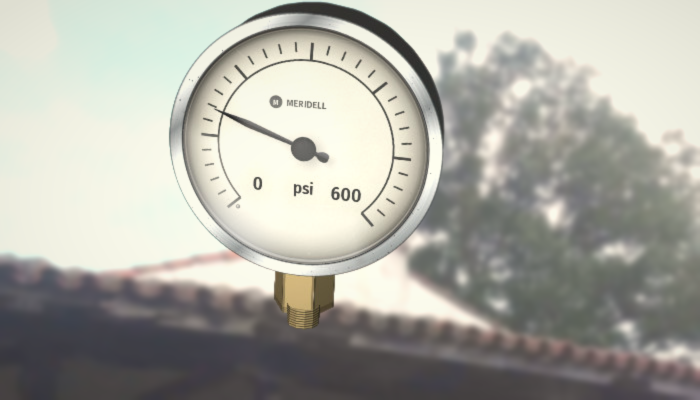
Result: 140 (psi)
